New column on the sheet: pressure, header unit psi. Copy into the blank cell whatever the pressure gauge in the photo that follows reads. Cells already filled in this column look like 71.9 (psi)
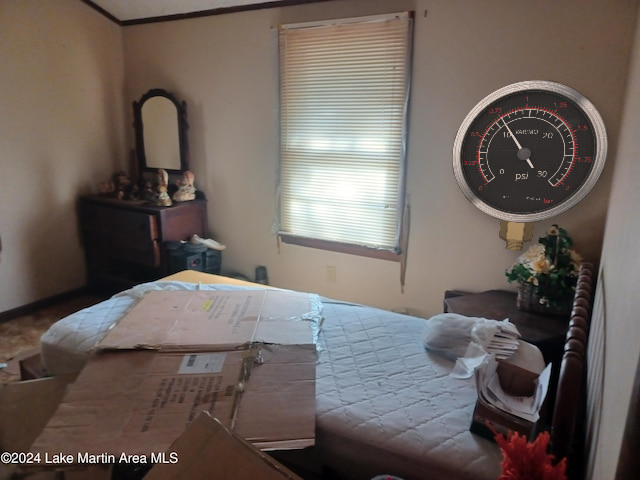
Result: 11 (psi)
